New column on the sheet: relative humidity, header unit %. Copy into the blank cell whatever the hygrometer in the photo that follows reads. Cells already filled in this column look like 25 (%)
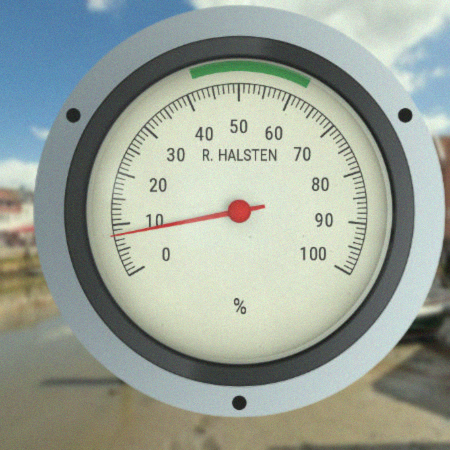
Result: 8 (%)
